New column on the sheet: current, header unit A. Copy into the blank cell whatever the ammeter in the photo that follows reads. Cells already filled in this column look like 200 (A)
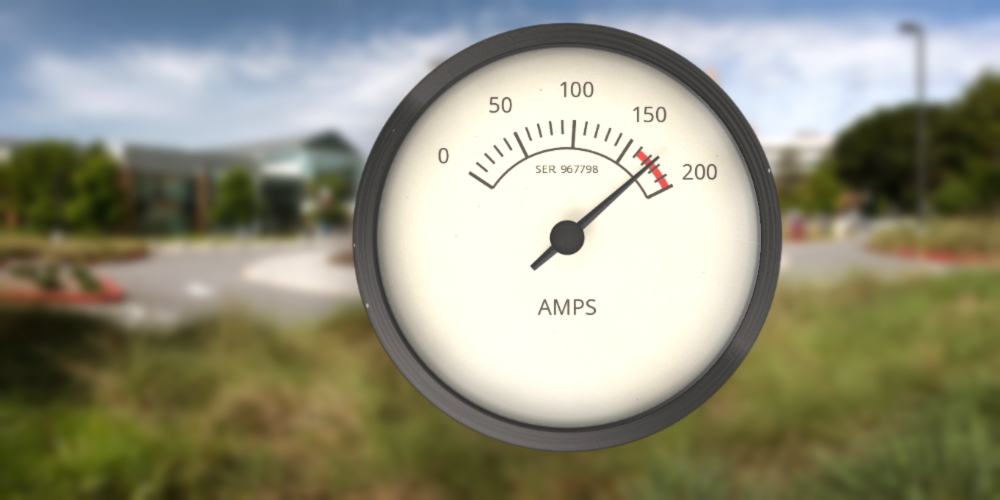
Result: 175 (A)
